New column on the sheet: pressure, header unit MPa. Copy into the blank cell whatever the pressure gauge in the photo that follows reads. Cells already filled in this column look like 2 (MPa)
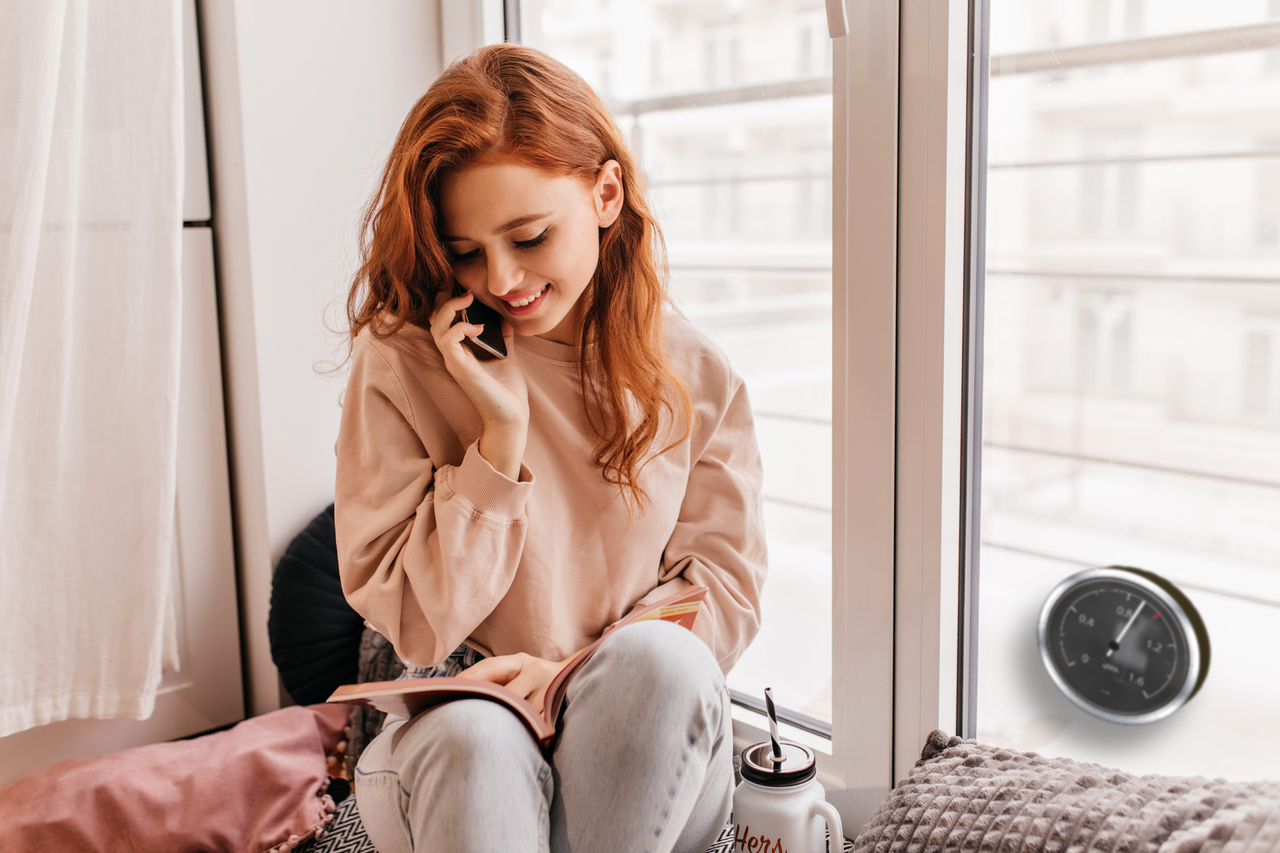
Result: 0.9 (MPa)
